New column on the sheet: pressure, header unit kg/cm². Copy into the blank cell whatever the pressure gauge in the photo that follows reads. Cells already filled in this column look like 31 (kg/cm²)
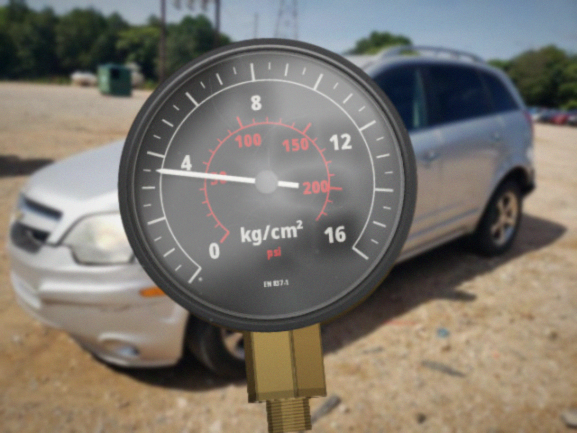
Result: 3.5 (kg/cm²)
